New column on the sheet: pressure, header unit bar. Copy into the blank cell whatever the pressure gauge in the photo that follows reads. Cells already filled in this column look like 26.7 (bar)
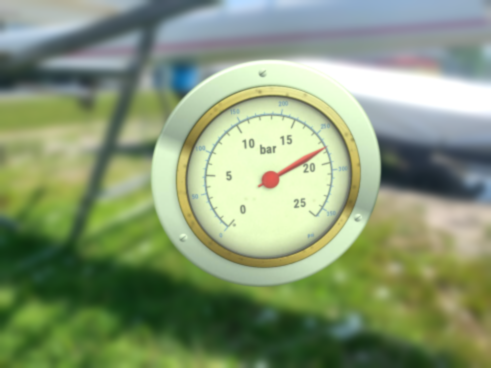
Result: 18.5 (bar)
